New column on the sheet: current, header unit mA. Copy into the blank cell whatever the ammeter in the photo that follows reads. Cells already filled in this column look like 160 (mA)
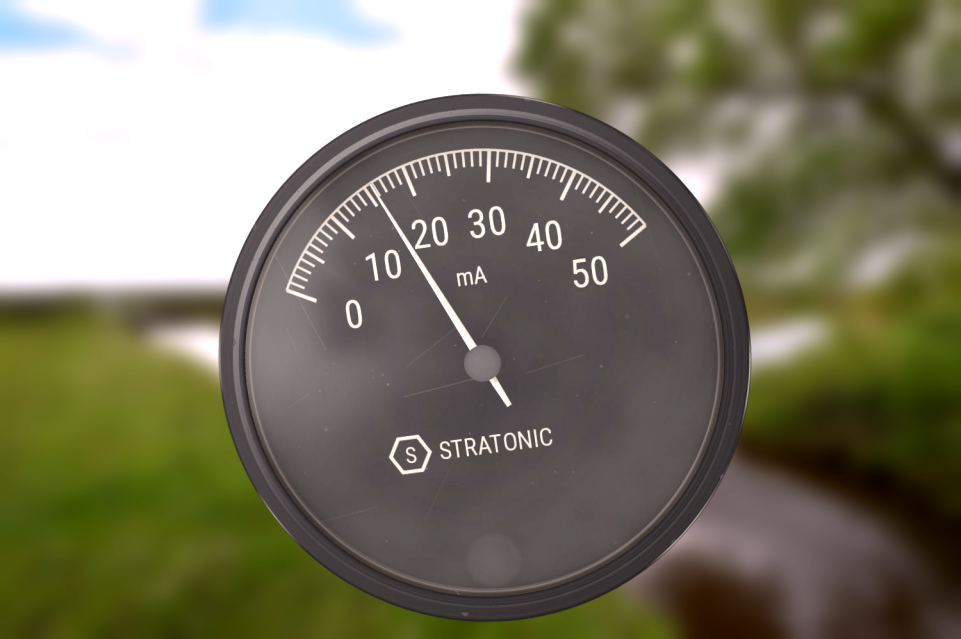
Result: 16 (mA)
